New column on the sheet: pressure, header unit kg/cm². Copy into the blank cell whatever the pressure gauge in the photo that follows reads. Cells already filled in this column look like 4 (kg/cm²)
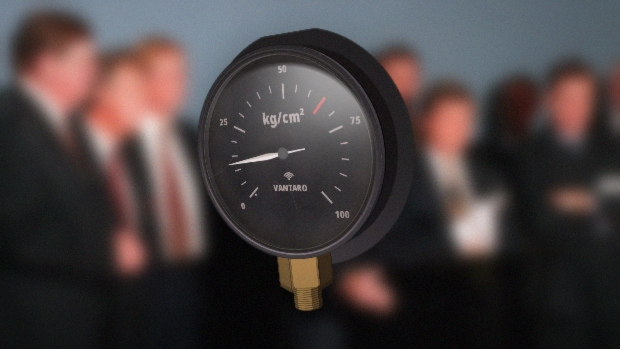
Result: 12.5 (kg/cm²)
